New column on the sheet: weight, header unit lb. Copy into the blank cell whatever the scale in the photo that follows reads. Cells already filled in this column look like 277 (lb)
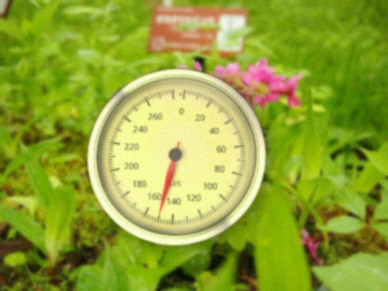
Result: 150 (lb)
